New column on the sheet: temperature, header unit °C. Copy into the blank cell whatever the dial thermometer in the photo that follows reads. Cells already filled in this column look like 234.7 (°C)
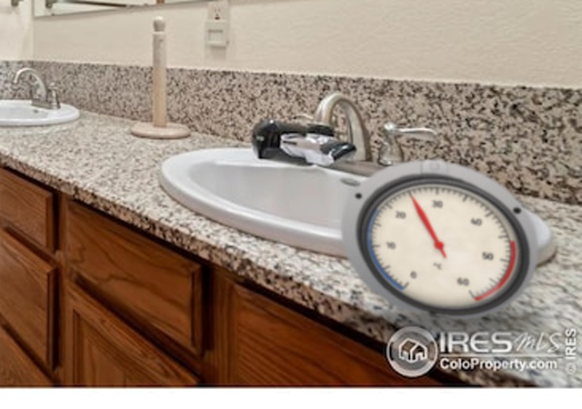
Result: 25 (°C)
